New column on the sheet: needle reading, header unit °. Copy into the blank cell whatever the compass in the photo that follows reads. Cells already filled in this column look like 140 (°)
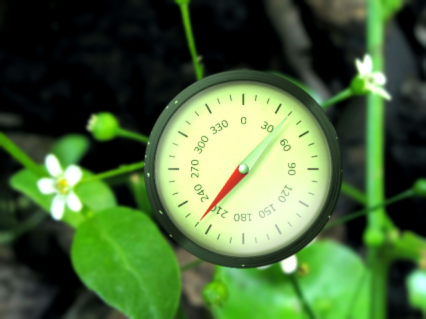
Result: 220 (°)
